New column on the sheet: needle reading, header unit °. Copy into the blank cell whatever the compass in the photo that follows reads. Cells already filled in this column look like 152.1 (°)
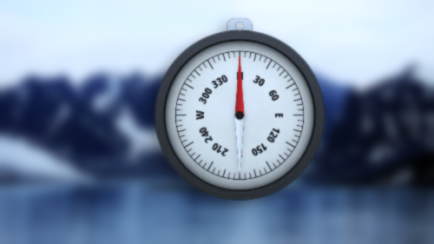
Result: 0 (°)
